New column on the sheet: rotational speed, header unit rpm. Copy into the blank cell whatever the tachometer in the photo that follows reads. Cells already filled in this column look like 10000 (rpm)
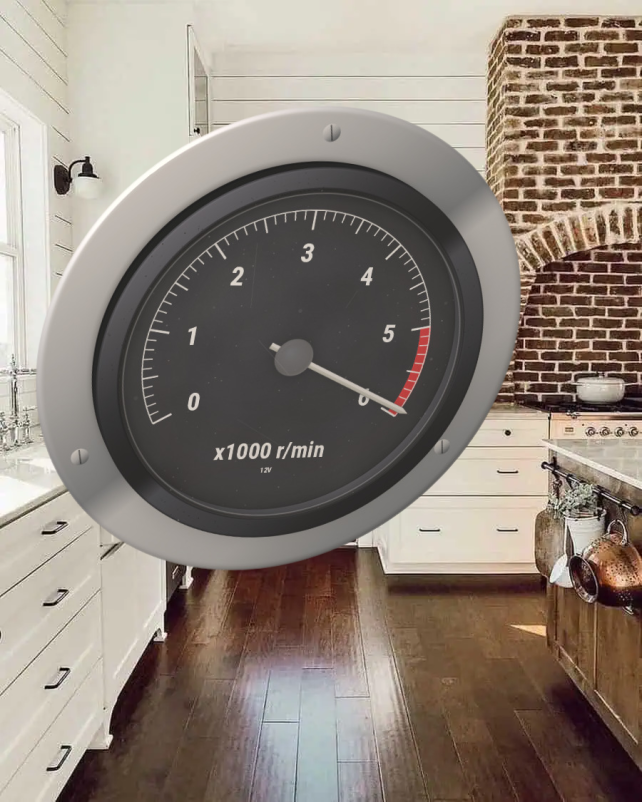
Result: 5900 (rpm)
